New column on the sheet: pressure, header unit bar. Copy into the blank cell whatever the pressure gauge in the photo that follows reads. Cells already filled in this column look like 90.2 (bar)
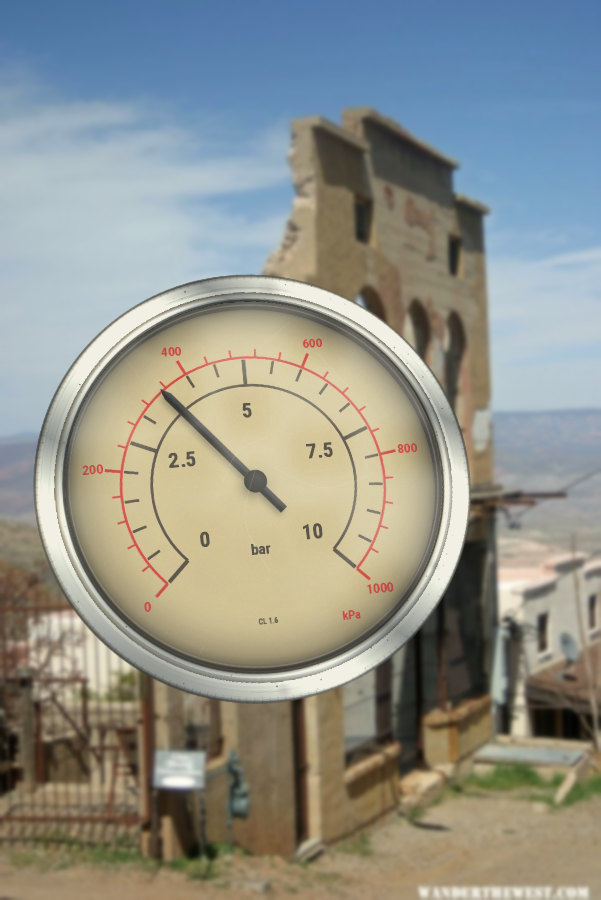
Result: 3.5 (bar)
